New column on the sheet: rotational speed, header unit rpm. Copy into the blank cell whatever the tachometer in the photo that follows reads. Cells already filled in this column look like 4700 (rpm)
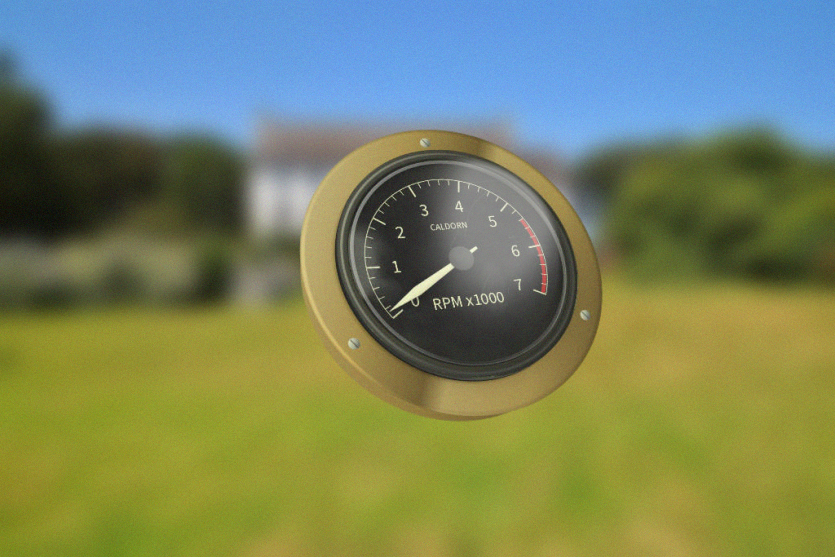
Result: 100 (rpm)
